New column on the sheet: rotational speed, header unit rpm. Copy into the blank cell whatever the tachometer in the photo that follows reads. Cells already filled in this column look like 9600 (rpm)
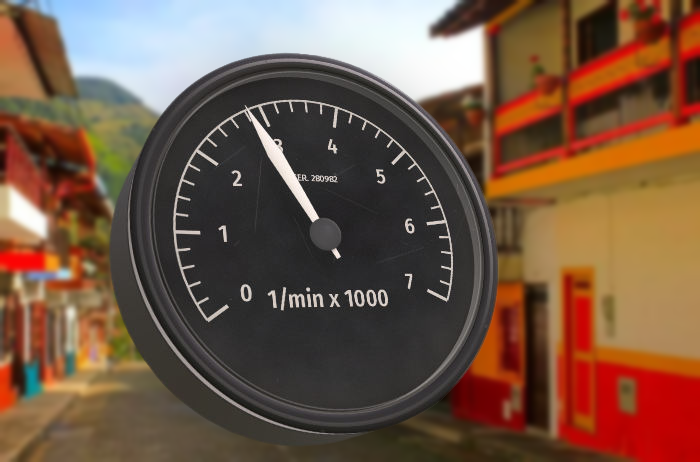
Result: 2800 (rpm)
